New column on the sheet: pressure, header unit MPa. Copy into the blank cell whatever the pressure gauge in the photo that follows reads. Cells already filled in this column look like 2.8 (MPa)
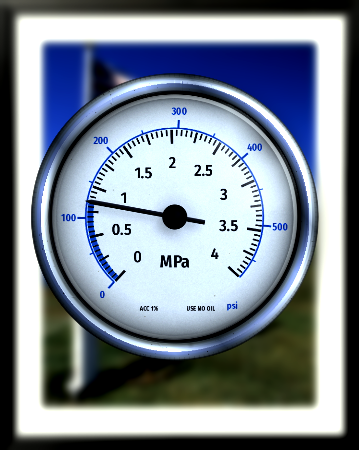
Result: 0.85 (MPa)
